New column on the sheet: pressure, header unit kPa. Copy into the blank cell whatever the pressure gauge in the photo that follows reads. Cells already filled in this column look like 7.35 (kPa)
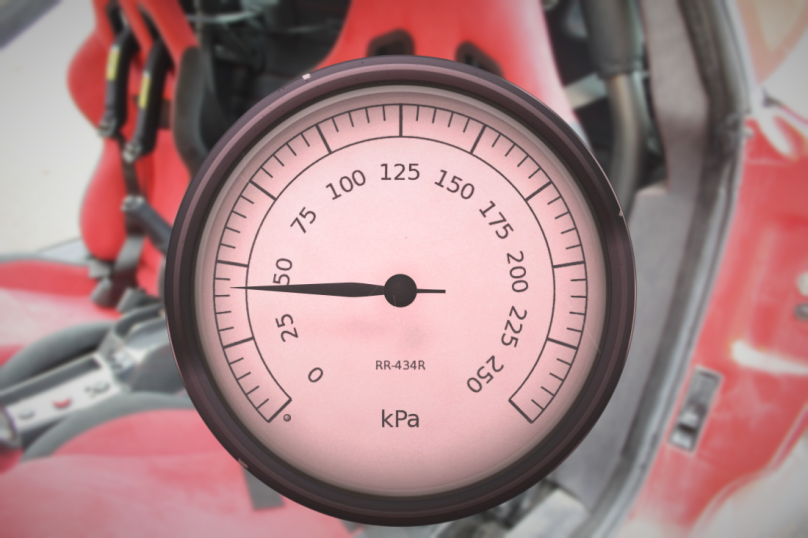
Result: 42.5 (kPa)
